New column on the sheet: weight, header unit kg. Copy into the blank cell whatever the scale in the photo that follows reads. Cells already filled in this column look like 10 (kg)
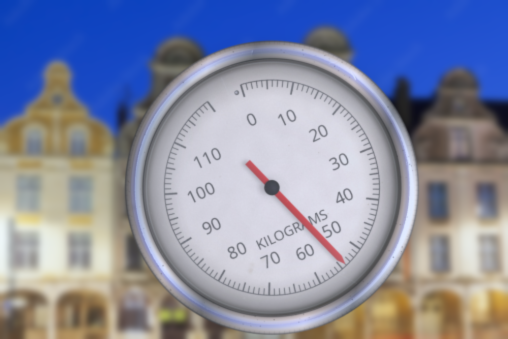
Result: 54 (kg)
